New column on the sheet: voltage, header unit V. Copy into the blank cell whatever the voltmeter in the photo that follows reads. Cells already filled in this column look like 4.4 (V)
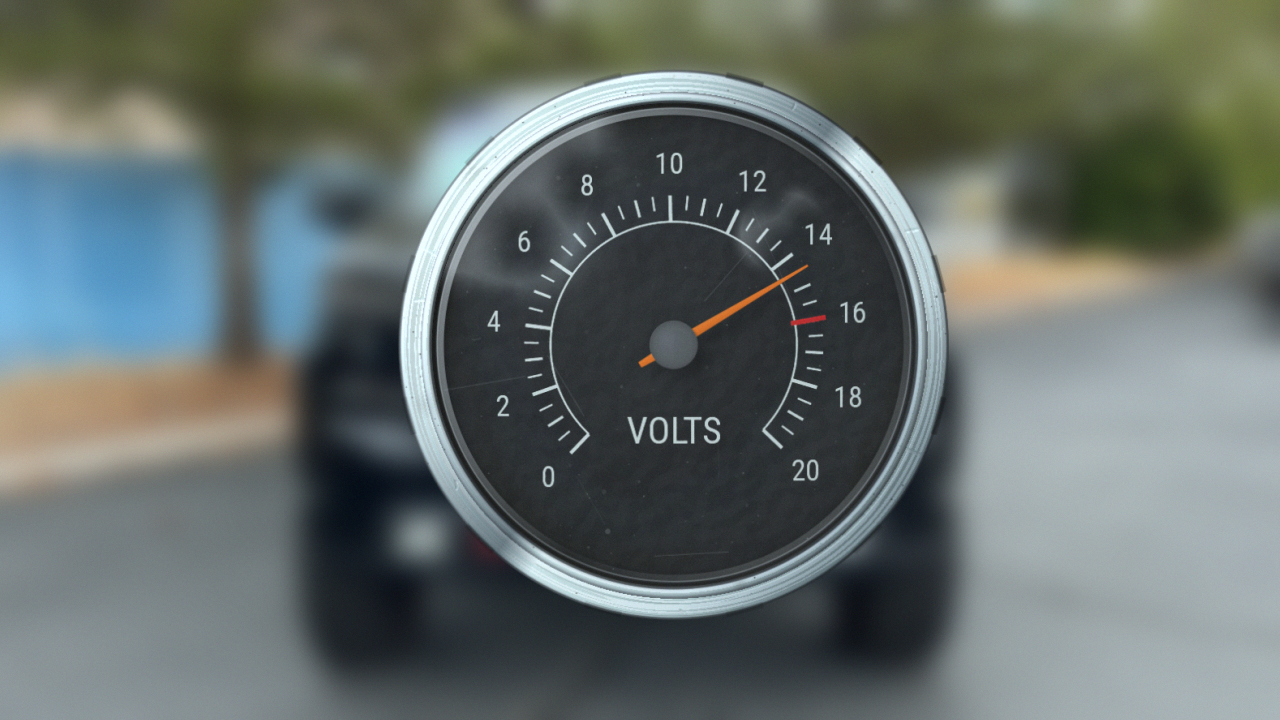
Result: 14.5 (V)
